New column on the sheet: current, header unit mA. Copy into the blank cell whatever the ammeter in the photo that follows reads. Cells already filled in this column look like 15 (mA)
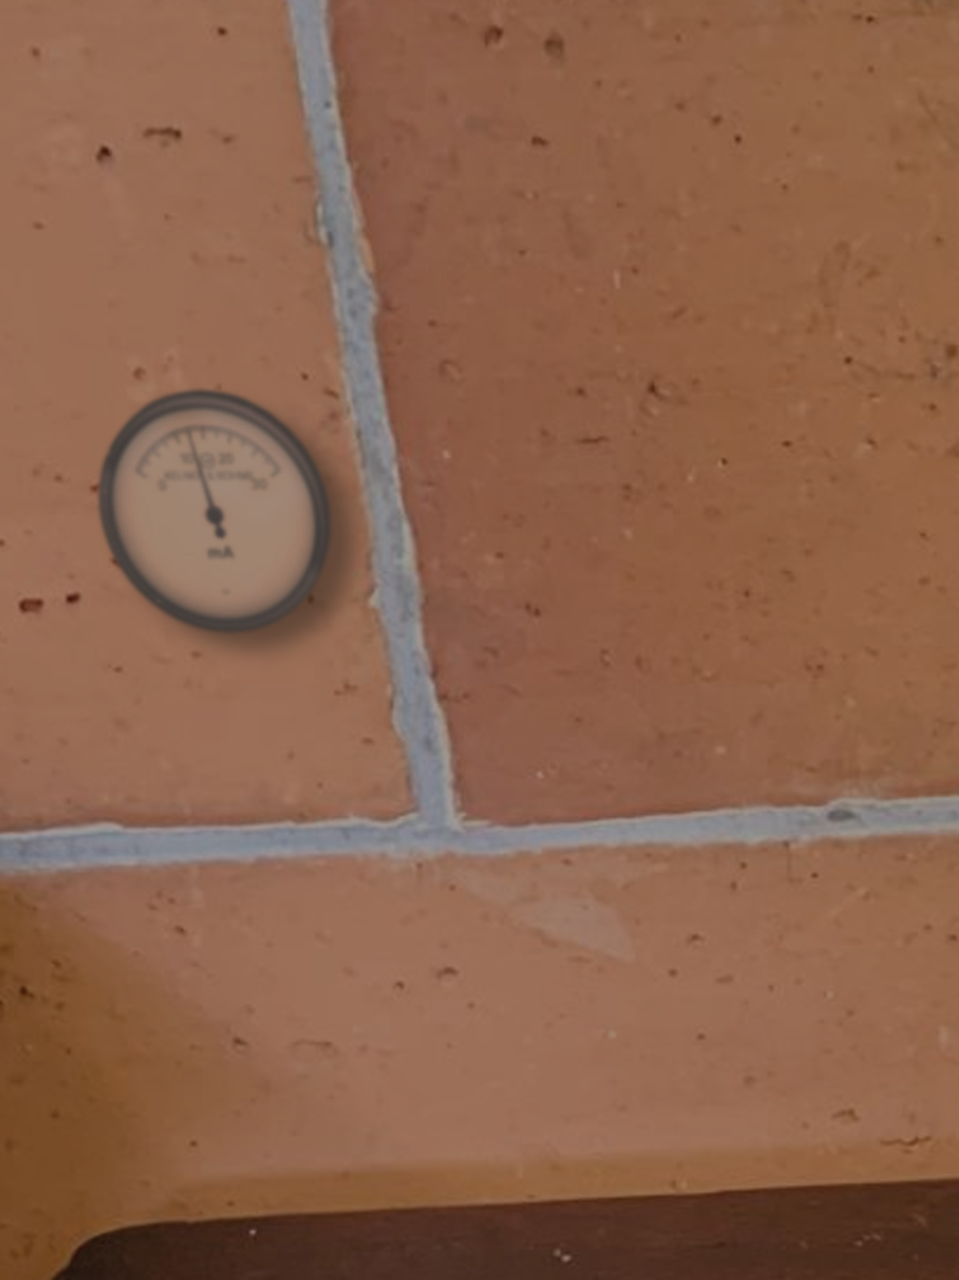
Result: 12.5 (mA)
